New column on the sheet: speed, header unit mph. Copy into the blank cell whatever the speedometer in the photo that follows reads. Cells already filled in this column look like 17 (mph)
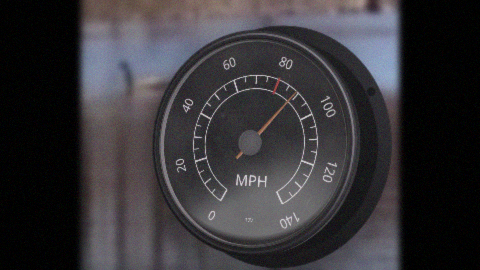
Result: 90 (mph)
